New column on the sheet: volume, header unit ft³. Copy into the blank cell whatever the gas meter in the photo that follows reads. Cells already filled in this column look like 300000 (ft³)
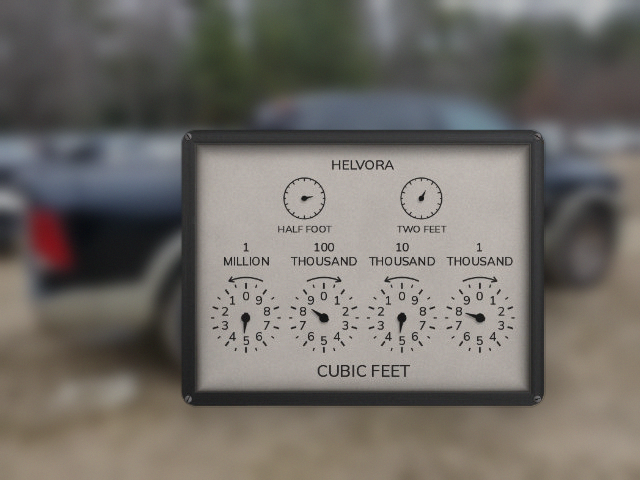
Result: 484800 (ft³)
